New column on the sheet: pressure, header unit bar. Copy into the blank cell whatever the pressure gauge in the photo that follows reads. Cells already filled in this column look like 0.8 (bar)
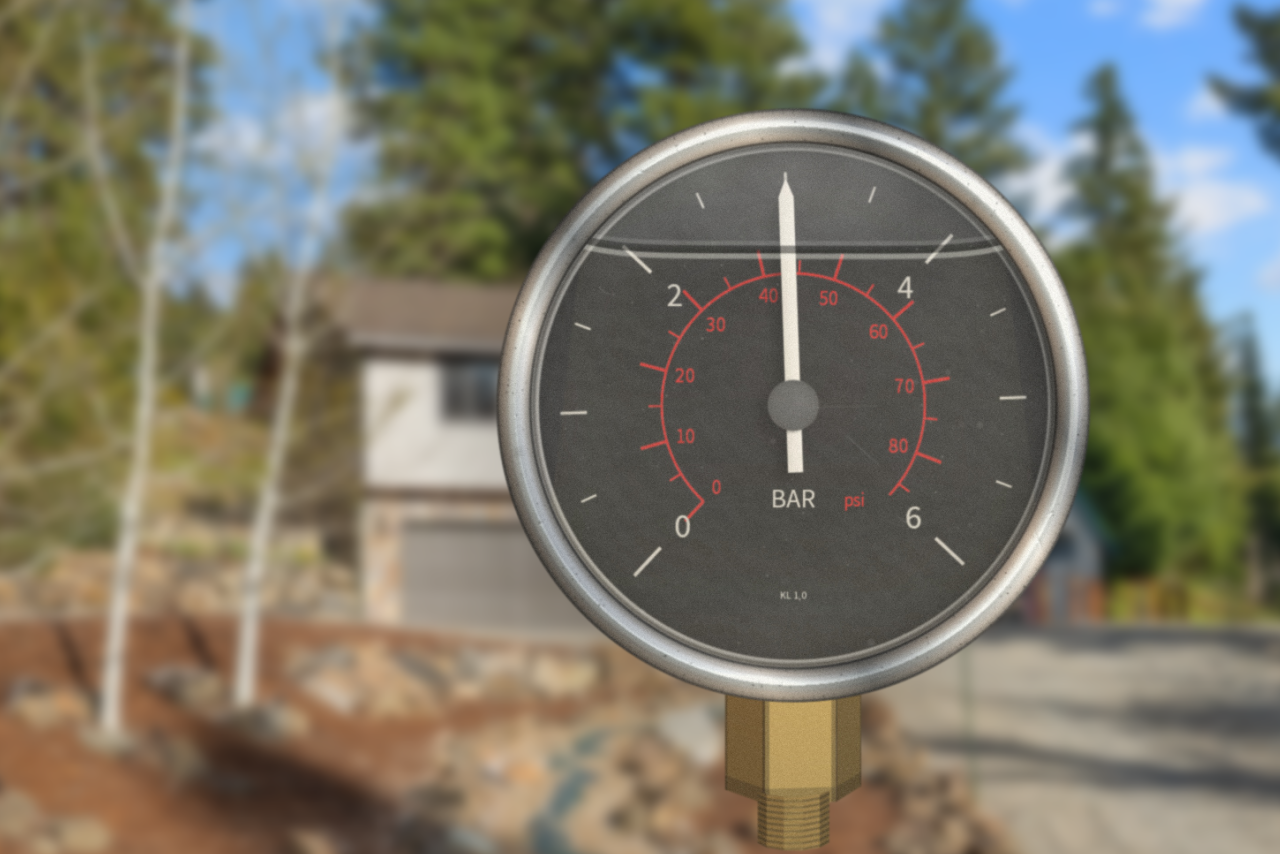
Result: 3 (bar)
